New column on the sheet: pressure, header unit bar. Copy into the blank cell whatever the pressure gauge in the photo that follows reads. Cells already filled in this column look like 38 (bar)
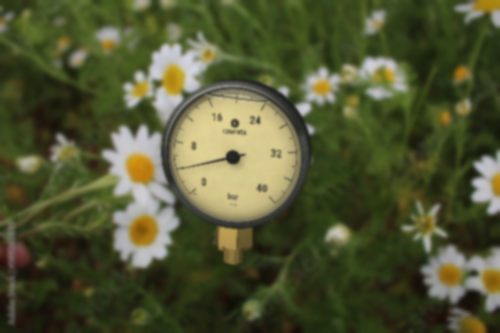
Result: 4 (bar)
